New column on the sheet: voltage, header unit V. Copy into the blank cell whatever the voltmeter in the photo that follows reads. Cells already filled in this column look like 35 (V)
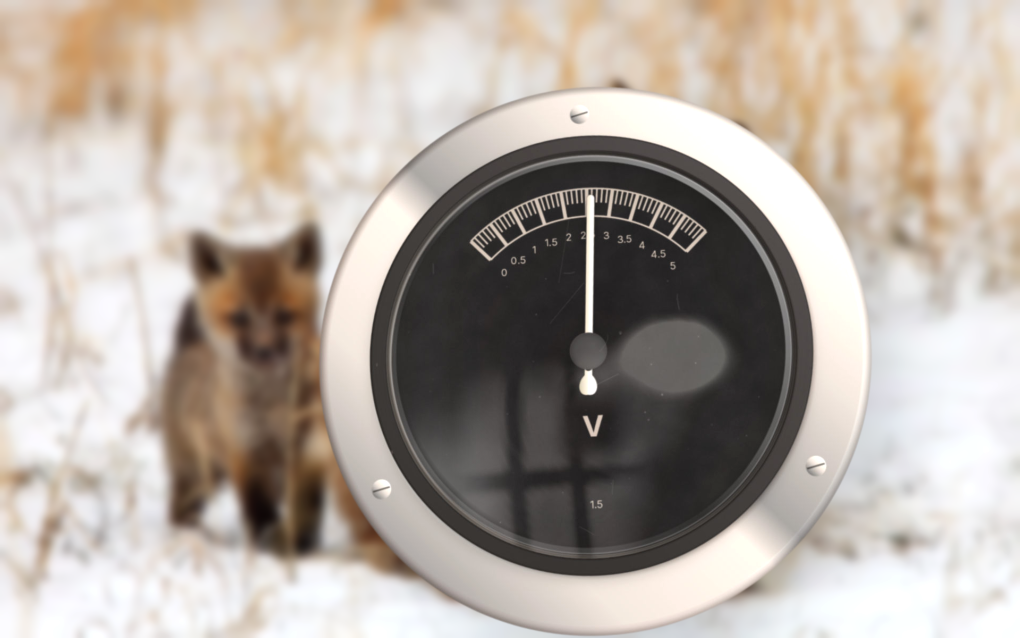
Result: 2.6 (V)
